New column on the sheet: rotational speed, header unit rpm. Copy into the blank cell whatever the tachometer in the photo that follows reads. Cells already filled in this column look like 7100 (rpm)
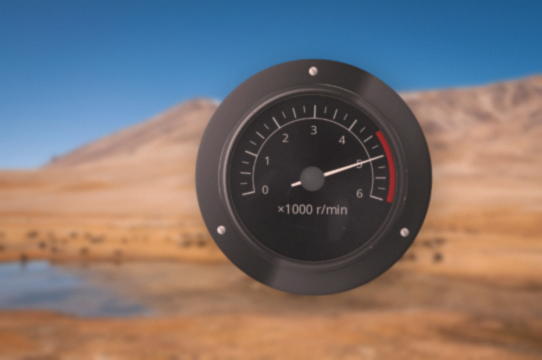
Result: 5000 (rpm)
